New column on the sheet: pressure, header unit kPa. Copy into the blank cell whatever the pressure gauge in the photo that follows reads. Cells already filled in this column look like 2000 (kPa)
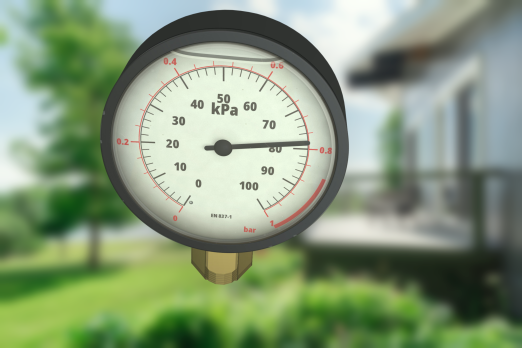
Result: 78 (kPa)
